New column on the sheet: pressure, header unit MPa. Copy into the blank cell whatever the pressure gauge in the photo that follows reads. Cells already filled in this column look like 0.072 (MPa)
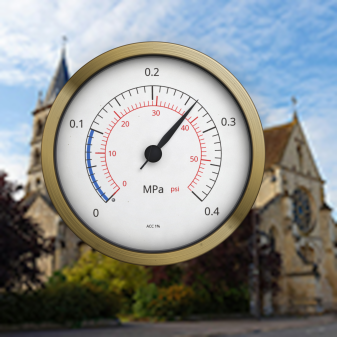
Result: 0.26 (MPa)
